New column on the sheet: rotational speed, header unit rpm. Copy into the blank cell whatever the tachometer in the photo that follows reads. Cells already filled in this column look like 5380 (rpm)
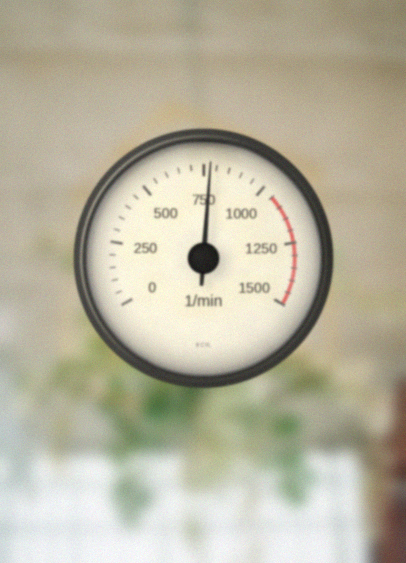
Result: 775 (rpm)
